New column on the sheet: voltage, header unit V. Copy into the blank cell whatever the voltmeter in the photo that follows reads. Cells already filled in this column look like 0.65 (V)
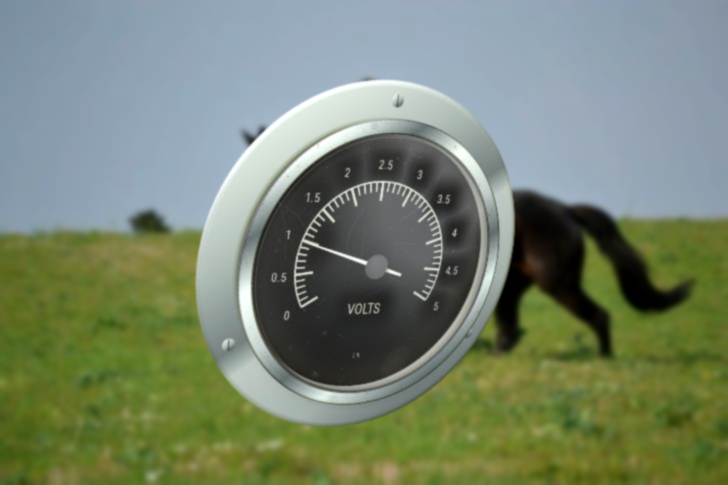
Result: 1 (V)
